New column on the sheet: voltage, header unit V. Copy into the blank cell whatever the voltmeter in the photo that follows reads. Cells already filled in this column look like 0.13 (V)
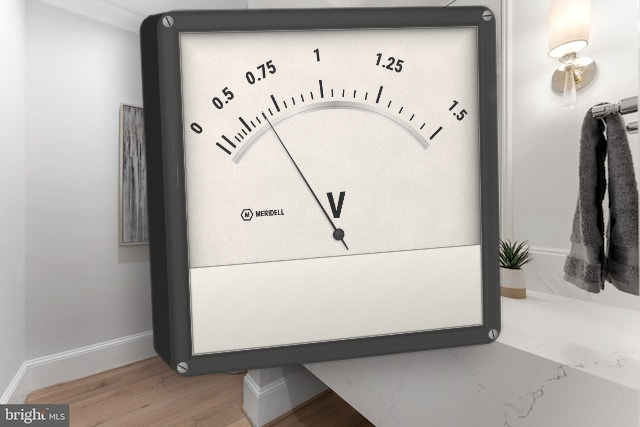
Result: 0.65 (V)
